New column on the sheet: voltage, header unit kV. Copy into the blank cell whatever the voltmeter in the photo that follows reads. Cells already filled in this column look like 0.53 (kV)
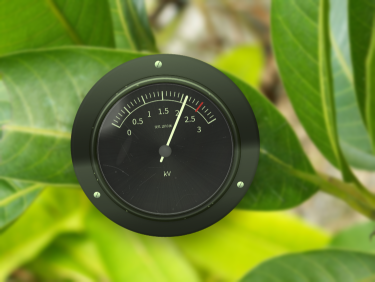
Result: 2.1 (kV)
